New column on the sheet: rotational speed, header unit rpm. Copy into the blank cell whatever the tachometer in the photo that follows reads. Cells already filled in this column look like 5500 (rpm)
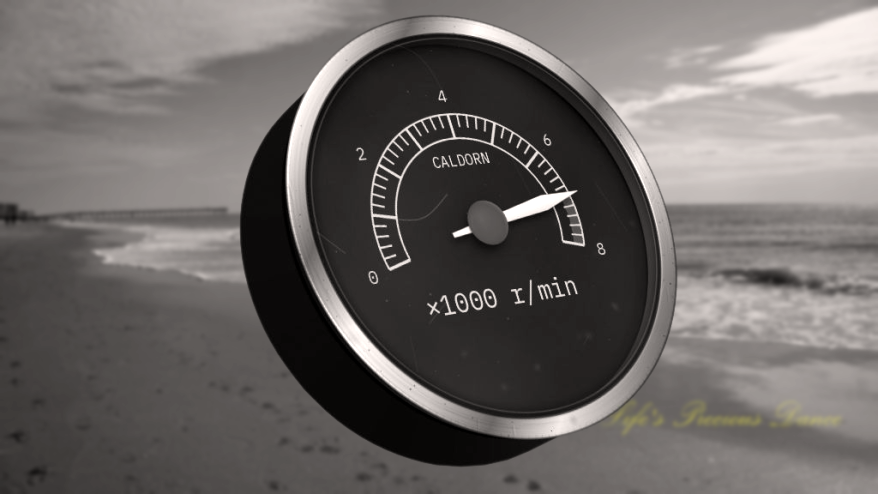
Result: 7000 (rpm)
